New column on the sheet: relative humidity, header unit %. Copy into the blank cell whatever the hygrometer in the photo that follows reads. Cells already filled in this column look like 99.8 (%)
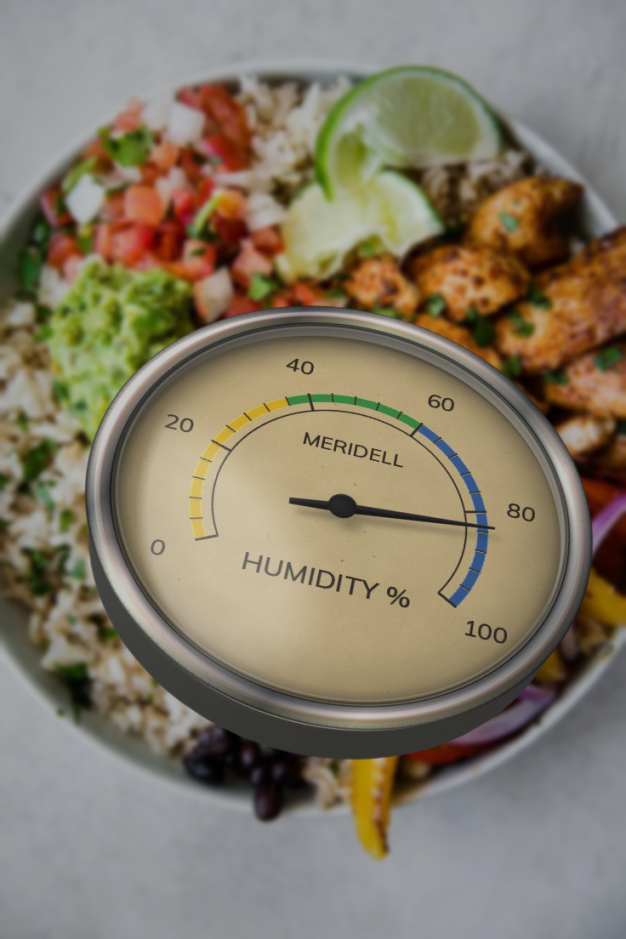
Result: 84 (%)
